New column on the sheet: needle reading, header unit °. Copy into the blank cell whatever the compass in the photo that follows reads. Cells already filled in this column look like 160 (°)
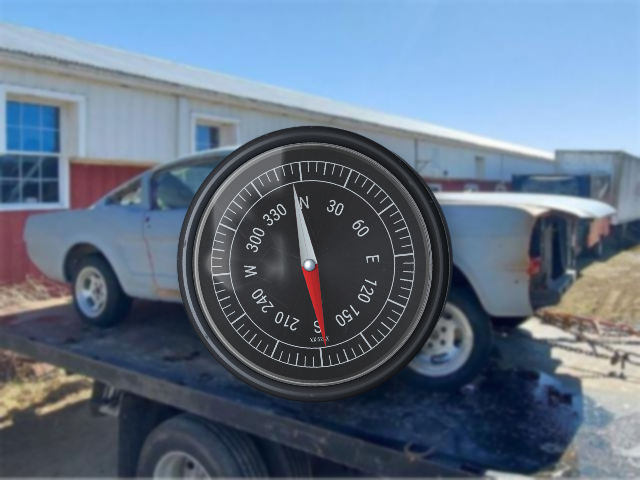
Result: 175 (°)
